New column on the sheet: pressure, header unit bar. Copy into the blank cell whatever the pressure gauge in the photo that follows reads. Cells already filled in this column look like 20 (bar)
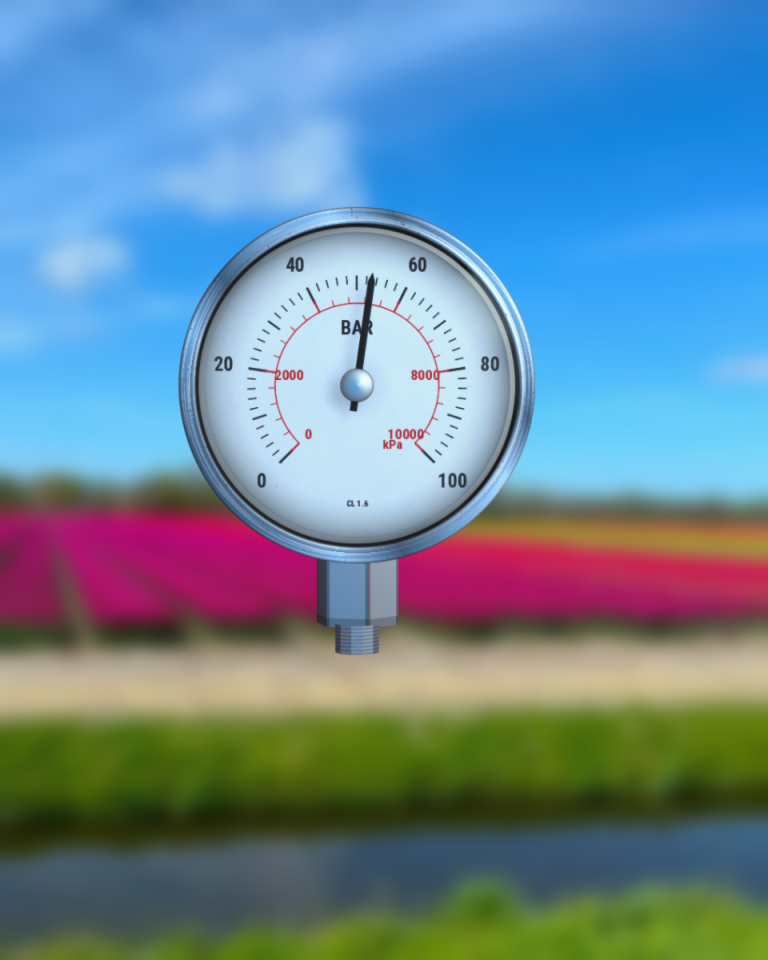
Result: 53 (bar)
